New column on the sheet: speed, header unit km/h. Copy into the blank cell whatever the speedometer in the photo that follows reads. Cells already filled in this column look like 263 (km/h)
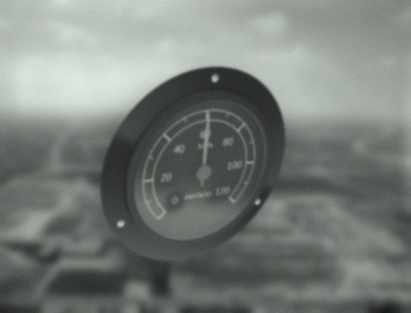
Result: 60 (km/h)
